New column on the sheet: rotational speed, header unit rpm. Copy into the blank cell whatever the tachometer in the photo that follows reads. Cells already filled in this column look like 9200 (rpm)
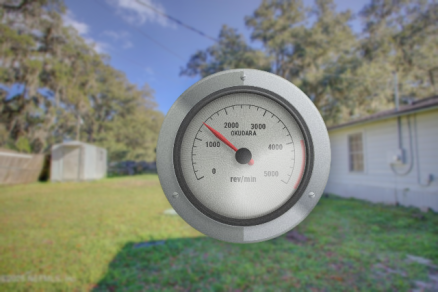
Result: 1400 (rpm)
